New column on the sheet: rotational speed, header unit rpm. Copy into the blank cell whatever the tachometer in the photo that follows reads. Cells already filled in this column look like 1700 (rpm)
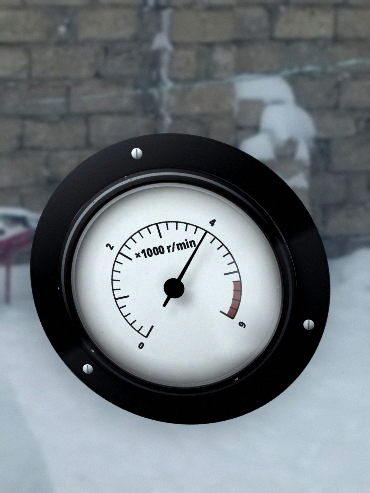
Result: 4000 (rpm)
